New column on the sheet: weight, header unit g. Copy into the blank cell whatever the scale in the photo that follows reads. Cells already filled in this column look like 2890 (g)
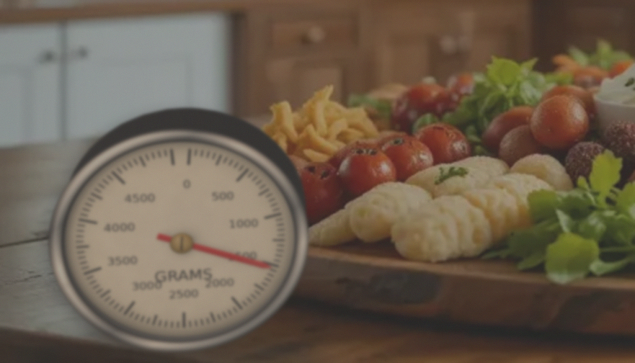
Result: 1500 (g)
